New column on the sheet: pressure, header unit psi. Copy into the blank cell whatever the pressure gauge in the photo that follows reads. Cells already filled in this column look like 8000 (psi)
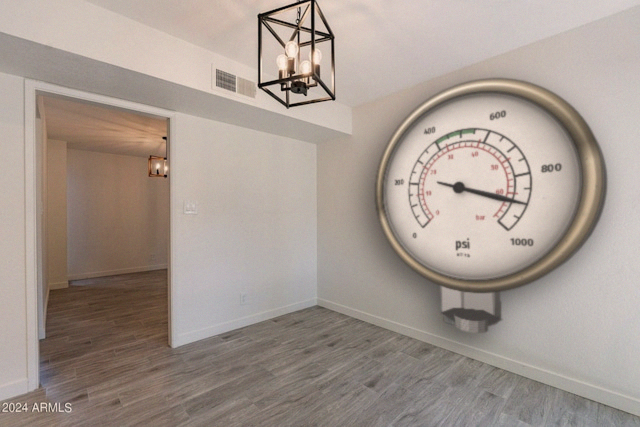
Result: 900 (psi)
